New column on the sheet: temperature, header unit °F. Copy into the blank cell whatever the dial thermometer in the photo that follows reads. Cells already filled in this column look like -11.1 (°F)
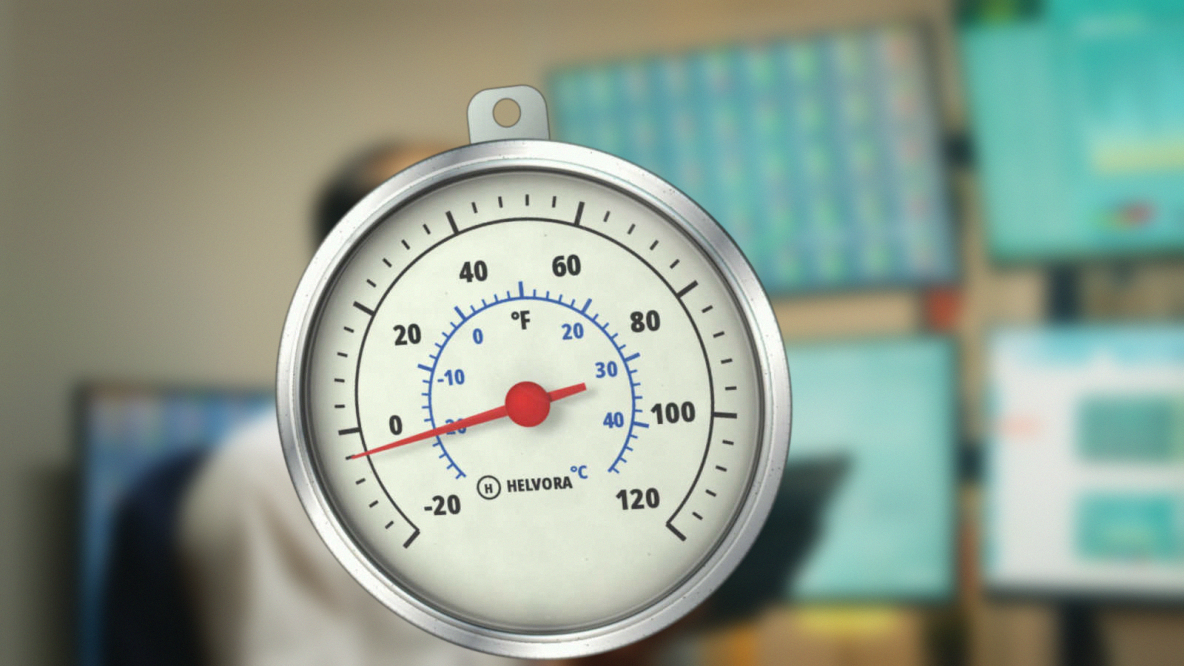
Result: -4 (°F)
